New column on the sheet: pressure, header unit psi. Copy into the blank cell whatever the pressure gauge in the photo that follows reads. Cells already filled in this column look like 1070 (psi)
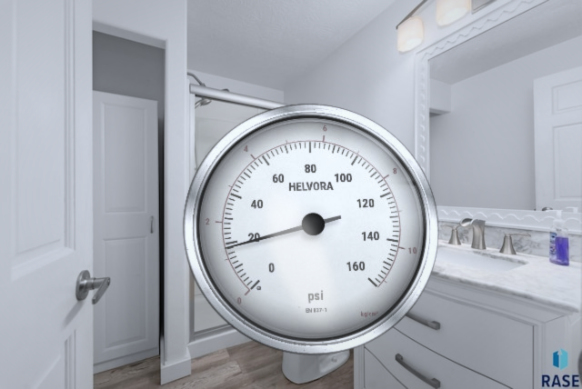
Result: 18 (psi)
